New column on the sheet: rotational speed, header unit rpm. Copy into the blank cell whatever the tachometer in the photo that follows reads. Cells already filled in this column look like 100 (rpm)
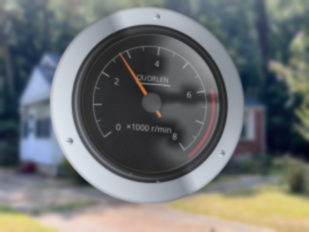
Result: 2750 (rpm)
